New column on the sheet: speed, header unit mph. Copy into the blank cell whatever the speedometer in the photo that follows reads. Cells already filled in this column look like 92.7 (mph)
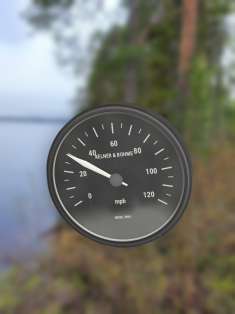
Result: 30 (mph)
